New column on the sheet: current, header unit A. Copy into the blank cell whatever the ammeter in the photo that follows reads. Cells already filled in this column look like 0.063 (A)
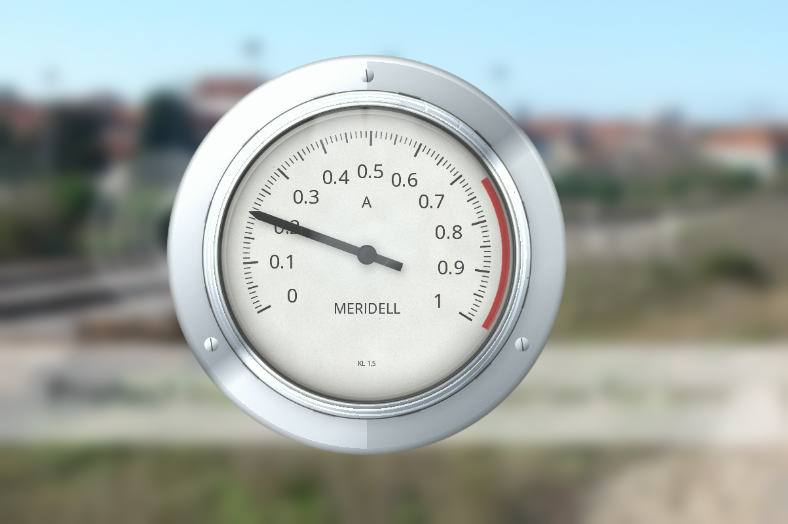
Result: 0.2 (A)
